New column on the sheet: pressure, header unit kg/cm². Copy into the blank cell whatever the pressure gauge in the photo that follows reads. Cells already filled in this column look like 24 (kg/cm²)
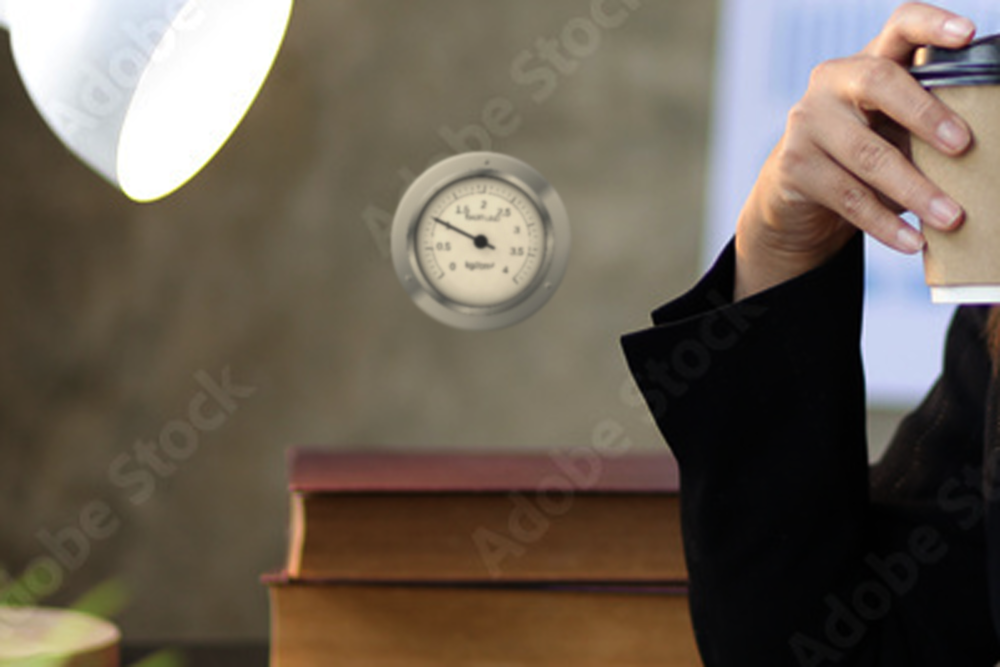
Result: 1 (kg/cm²)
